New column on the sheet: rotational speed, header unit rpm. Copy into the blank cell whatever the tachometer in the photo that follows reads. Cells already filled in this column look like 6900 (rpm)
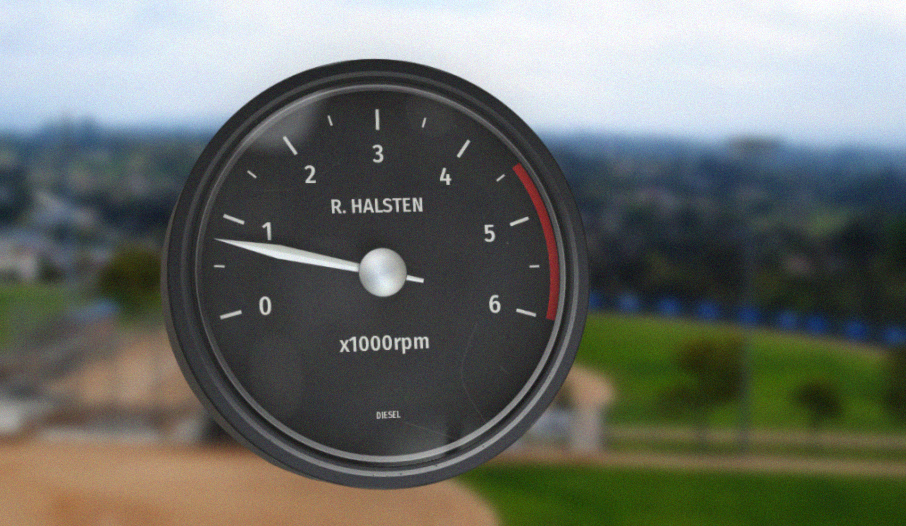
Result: 750 (rpm)
